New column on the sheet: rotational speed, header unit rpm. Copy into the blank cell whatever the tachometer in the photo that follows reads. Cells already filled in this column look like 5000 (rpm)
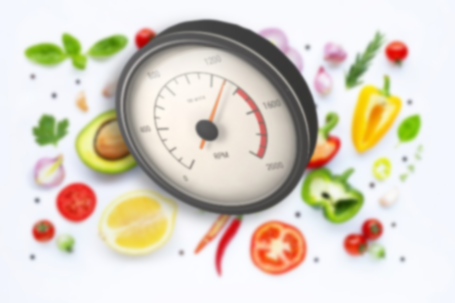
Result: 1300 (rpm)
